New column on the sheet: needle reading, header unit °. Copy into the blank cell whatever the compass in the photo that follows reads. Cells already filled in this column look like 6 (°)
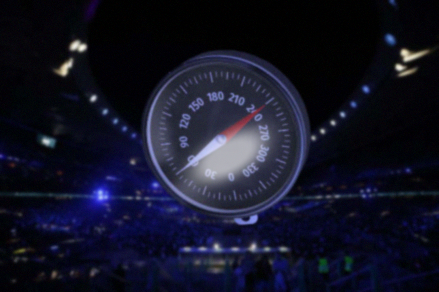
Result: 240 (°)
